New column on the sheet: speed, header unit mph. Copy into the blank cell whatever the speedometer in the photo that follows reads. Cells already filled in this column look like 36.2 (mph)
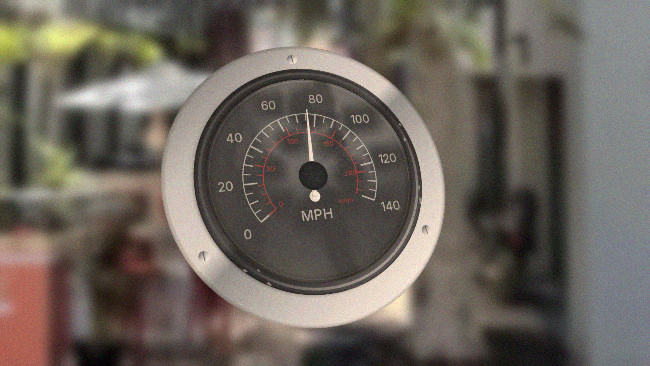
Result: 75 (mph)
